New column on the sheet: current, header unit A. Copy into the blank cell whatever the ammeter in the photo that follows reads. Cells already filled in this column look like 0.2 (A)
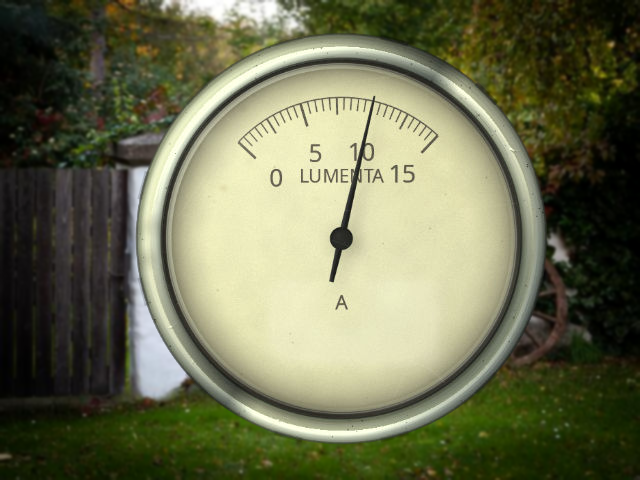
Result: 10 (A)
